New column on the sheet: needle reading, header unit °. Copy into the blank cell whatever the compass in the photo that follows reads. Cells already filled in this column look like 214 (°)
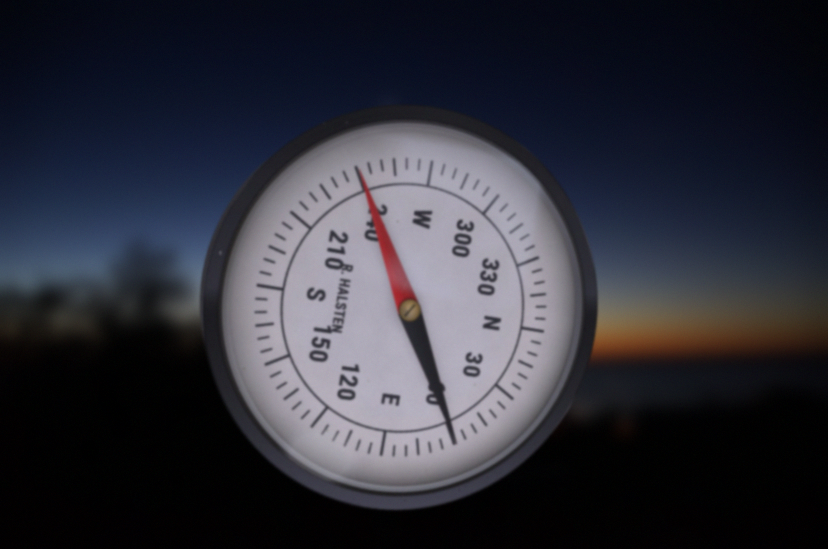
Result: 240 (°)
